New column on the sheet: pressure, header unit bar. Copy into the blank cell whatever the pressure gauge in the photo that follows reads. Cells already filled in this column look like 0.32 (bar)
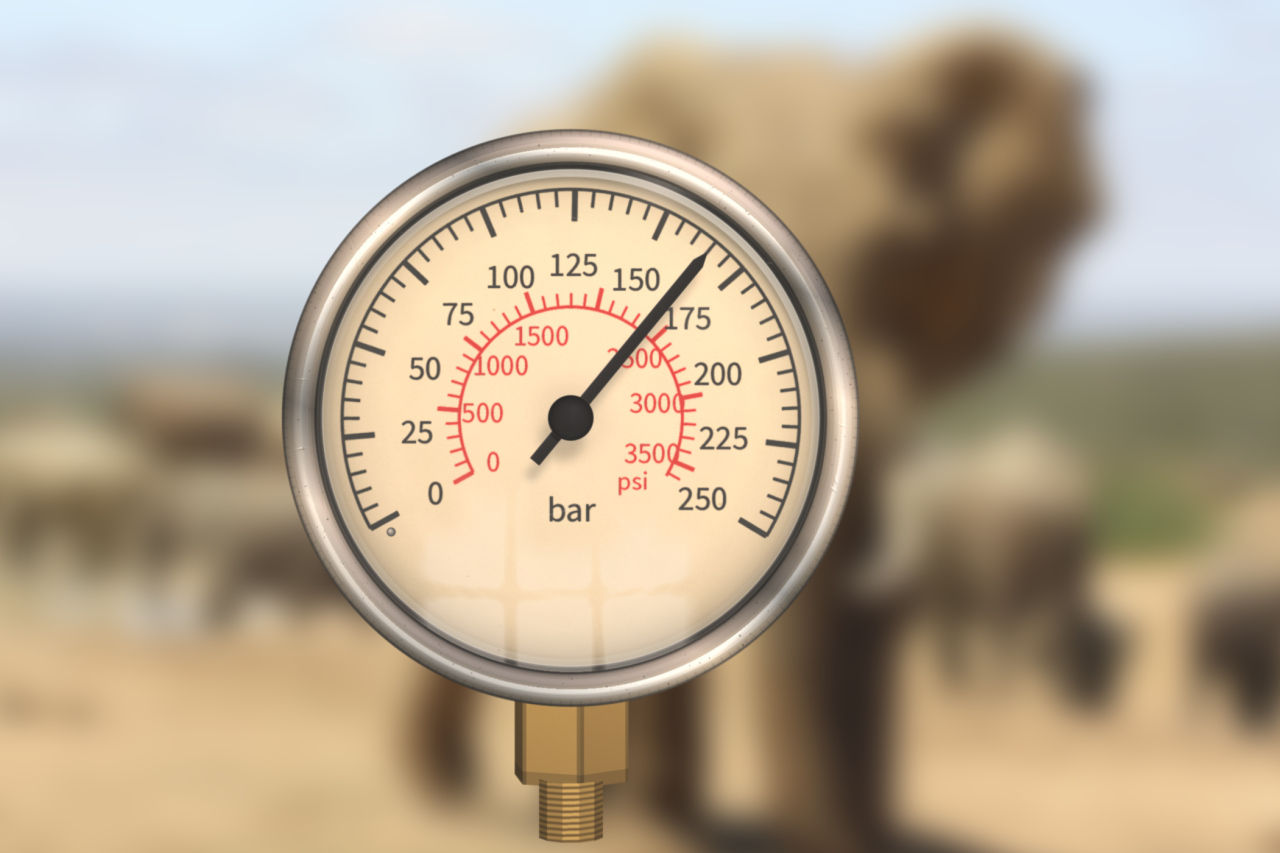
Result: 165 (bar)
